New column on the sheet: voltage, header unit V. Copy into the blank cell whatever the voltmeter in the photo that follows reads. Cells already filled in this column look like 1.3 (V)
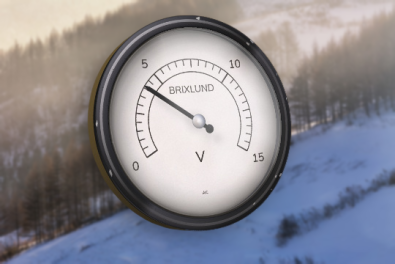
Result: 4 (V)
